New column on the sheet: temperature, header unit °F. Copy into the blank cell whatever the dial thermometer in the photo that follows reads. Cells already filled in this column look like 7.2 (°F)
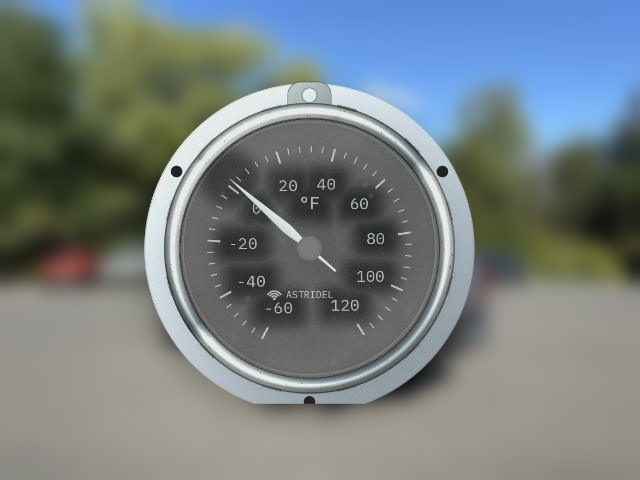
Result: 2 (°F)
